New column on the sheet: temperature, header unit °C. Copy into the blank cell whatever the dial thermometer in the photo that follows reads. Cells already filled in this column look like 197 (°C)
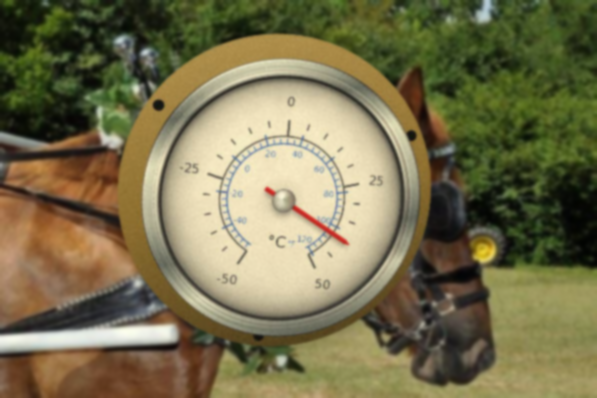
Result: 40 (°C)
